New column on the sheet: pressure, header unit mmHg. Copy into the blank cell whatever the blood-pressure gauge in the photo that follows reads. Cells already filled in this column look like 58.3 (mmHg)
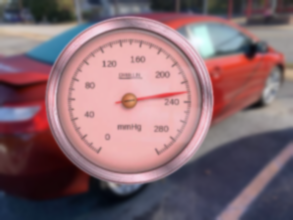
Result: 230 (mmHg)
